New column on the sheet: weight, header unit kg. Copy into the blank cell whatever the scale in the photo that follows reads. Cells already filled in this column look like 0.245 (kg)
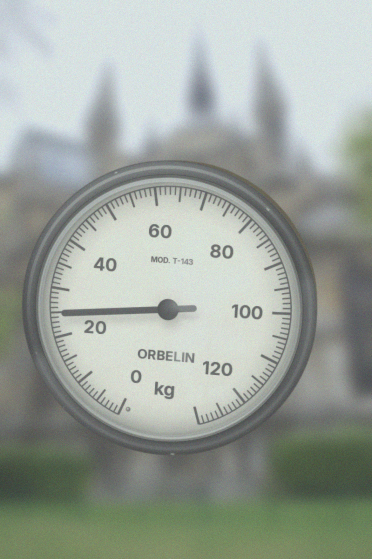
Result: 25 (kg)
